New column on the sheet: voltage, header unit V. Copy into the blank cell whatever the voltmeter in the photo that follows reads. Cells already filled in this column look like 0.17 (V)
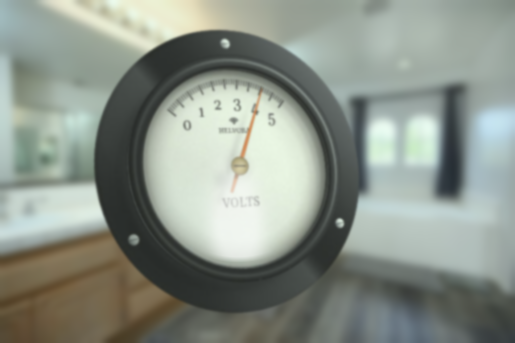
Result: 4 (V)
